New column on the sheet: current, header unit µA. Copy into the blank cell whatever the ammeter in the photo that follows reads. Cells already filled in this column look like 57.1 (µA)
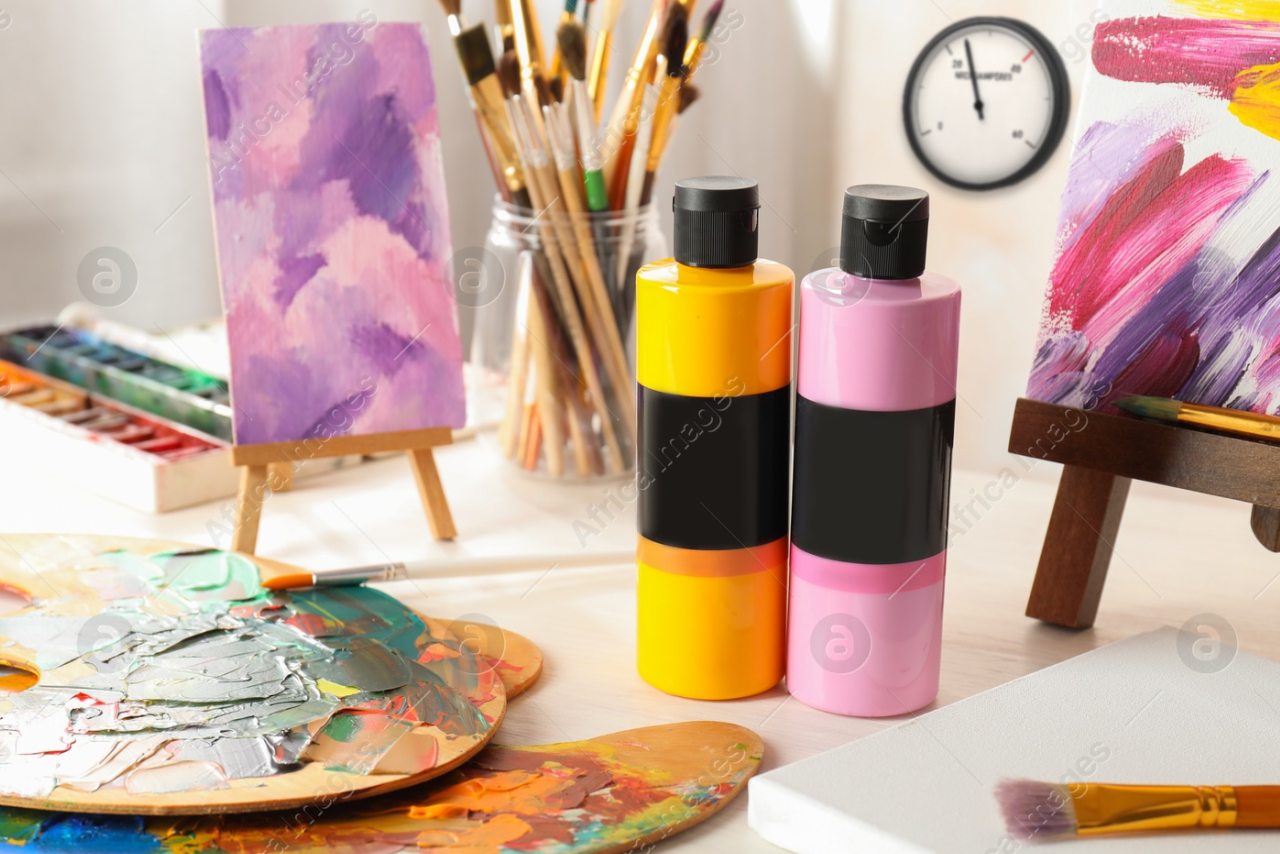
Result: 25 (µA)
